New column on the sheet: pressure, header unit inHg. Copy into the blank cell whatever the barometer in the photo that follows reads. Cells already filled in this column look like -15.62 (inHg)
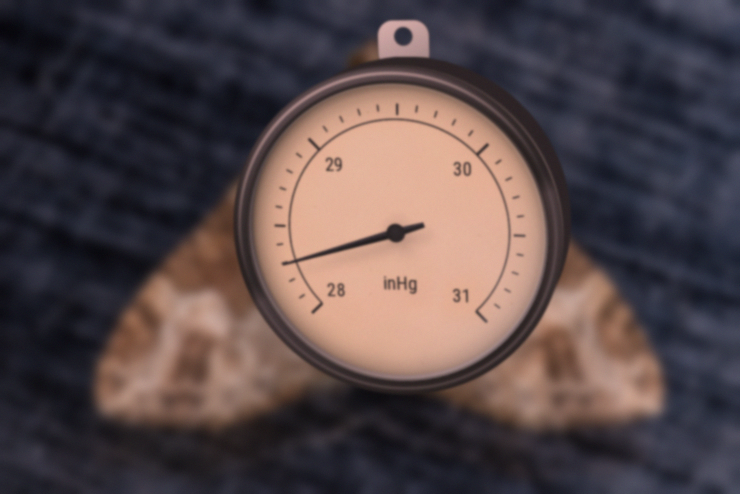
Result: 28.3 (inHg)
